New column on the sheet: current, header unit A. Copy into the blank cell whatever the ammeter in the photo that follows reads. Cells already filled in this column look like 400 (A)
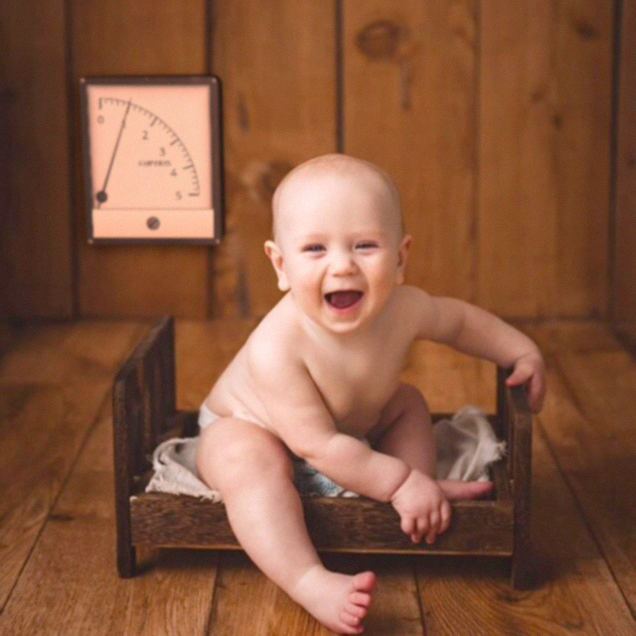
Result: 1 (A)
